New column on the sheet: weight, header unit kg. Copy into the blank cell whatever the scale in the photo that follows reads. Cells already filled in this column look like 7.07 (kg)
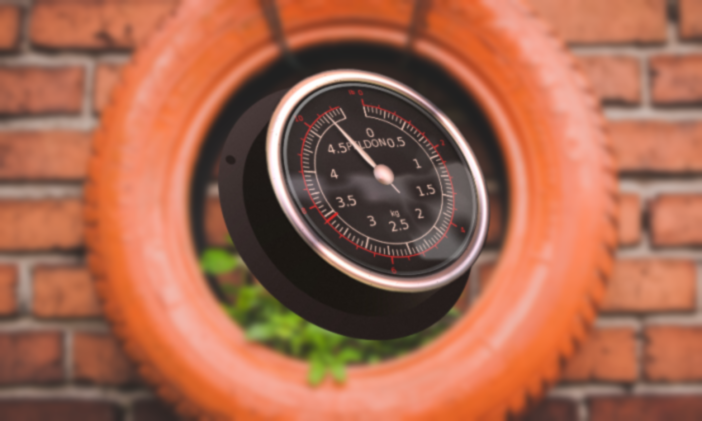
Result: 4.75 (kg)
